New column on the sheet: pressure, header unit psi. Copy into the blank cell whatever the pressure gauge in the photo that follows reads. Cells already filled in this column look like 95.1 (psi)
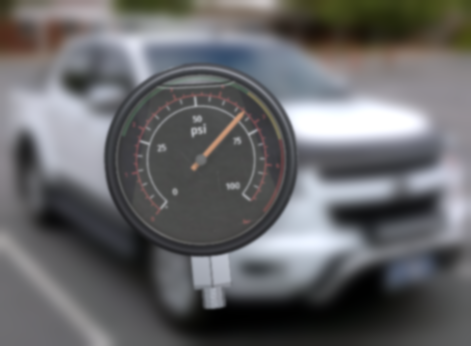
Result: 67.5 (psi)
